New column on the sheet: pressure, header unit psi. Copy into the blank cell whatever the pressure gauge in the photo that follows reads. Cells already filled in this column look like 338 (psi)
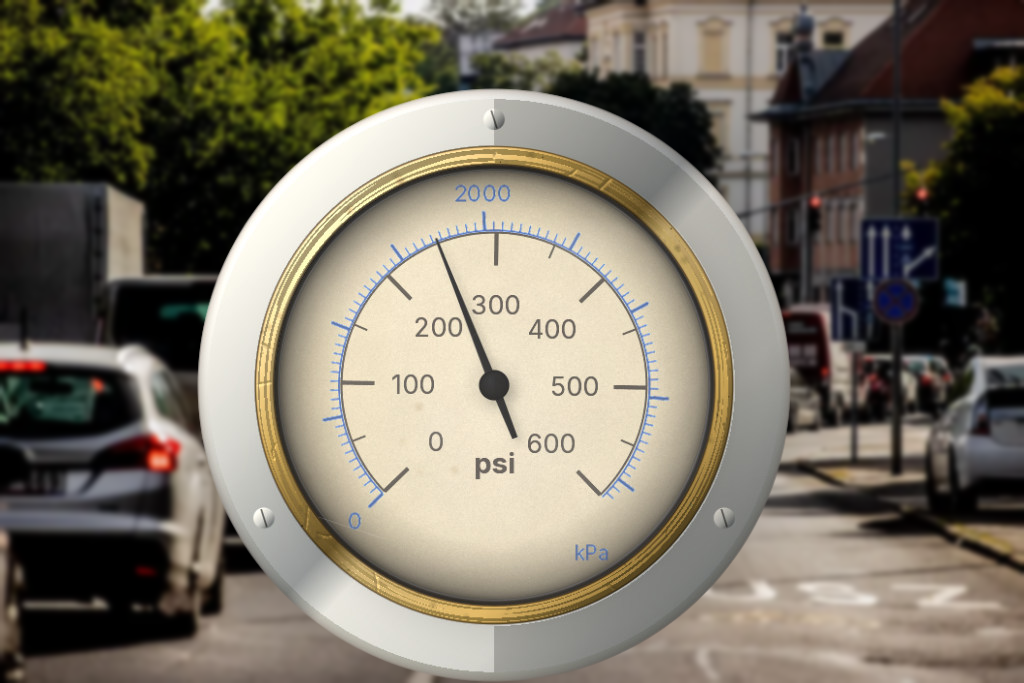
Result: 250 (psi)
